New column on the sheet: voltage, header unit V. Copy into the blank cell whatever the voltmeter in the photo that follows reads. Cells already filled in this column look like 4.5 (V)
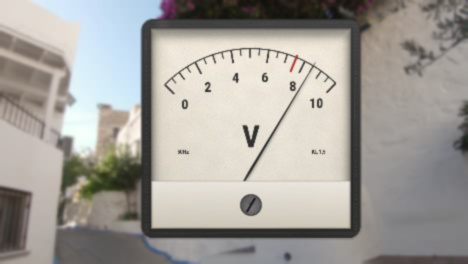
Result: 8.5 (V)
